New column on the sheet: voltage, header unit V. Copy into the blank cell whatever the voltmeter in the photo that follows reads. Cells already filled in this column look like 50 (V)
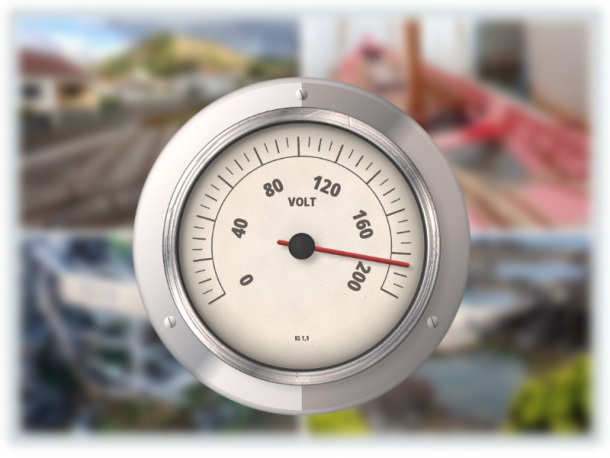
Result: 185 (V)
